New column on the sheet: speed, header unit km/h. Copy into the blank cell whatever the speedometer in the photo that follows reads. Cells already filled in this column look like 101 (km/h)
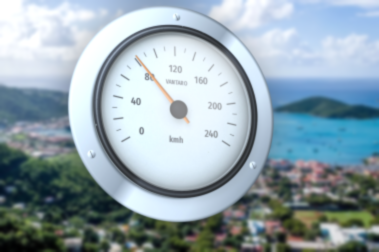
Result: 80 (km/h)
